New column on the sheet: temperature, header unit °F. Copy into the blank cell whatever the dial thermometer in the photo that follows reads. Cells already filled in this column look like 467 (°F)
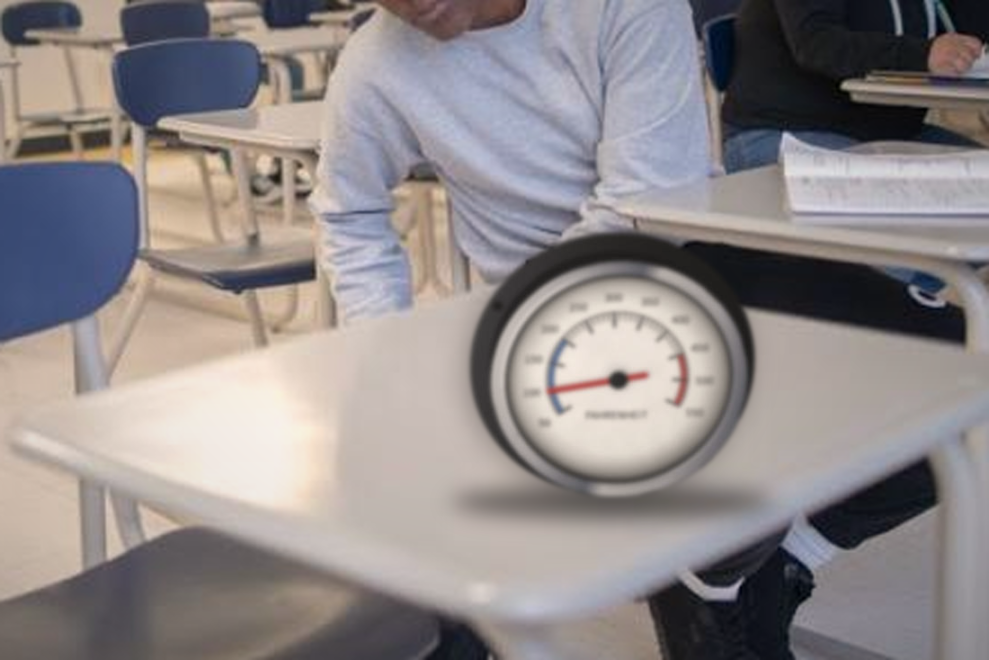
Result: 100 (°F)
